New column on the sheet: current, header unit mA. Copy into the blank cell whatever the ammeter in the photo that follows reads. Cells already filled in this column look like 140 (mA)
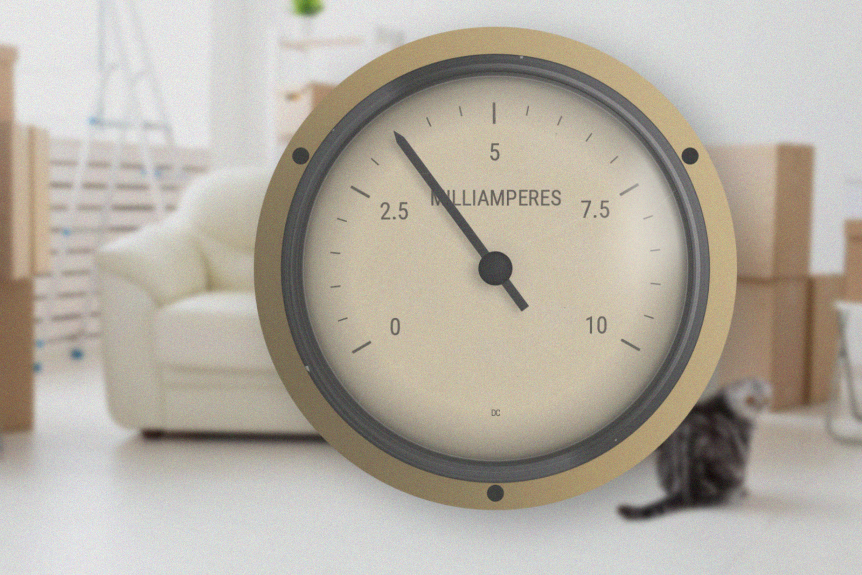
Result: 3.5 (mA)
